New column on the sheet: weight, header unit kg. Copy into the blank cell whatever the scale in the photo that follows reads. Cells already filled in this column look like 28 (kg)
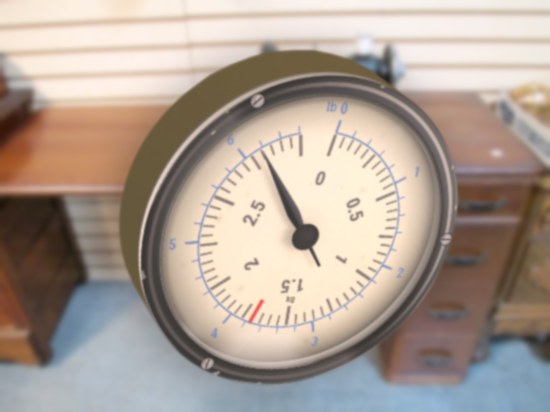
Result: 2.8 (kg)
